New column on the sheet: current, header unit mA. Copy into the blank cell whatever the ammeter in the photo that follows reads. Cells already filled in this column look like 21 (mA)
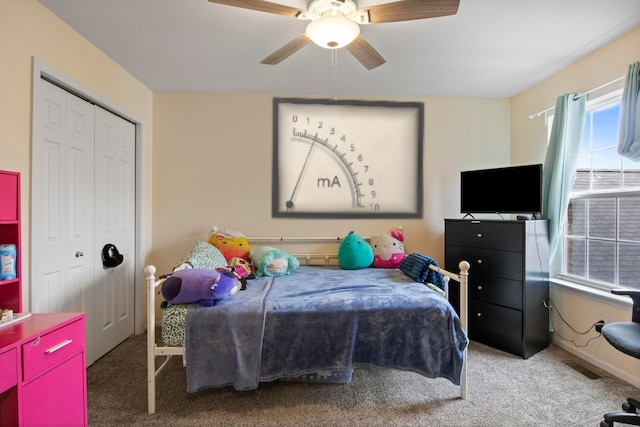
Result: 2 (mA)
